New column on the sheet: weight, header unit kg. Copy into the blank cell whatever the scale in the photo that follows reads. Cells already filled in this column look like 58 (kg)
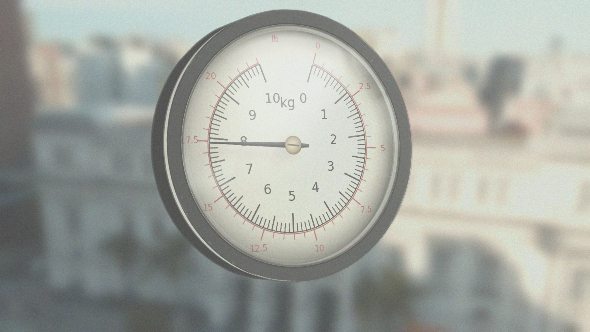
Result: 7.9 (kg)
